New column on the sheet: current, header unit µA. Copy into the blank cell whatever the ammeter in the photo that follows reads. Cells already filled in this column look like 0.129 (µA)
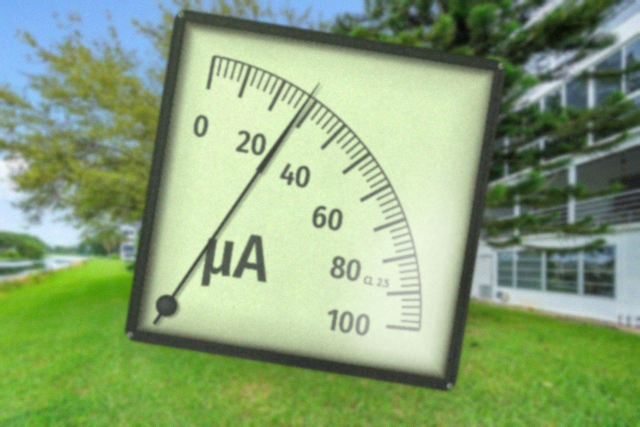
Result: 28 (µA)
